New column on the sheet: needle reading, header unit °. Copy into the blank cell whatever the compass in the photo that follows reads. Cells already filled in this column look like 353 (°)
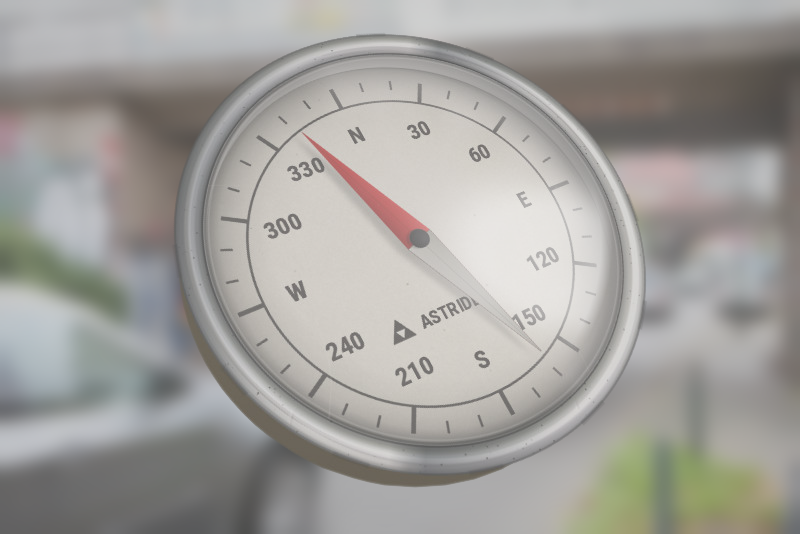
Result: 340 (°)
